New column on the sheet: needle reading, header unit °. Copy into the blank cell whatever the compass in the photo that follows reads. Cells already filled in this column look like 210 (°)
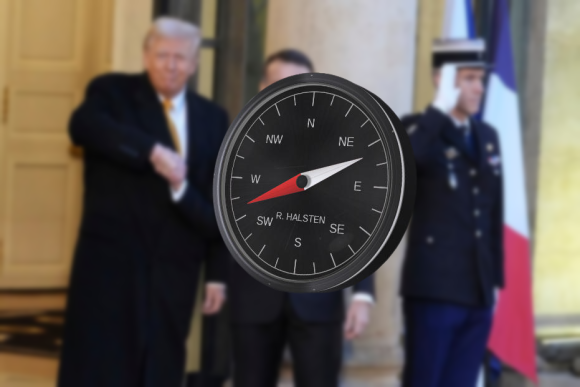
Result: 247.5 (°)
